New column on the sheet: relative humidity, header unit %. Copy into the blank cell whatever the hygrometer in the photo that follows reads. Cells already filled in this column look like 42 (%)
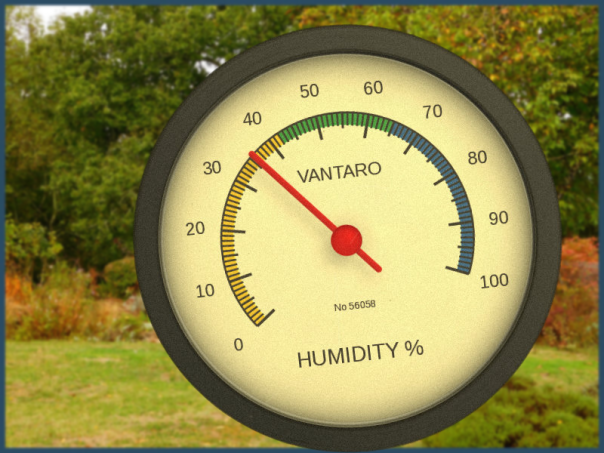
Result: 36 (%)
